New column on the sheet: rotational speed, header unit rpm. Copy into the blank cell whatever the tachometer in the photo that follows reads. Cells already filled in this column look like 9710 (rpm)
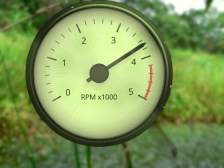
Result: 3700 (rpm)
